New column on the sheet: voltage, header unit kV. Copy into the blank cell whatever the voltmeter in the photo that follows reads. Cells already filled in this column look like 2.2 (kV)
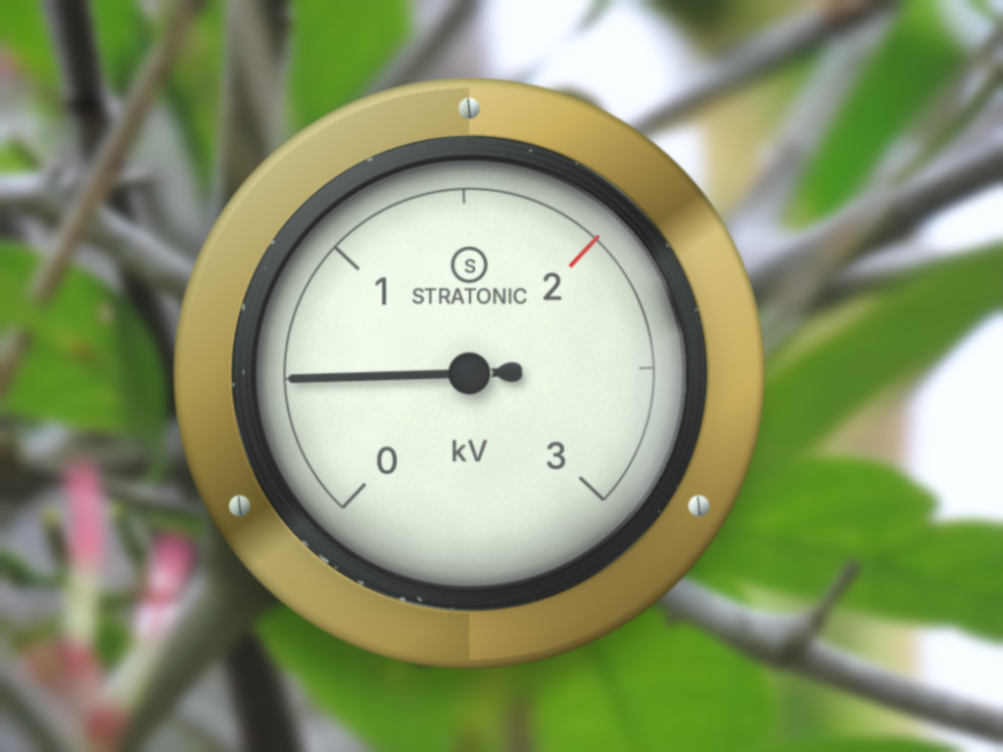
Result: 0.5 (kV)
